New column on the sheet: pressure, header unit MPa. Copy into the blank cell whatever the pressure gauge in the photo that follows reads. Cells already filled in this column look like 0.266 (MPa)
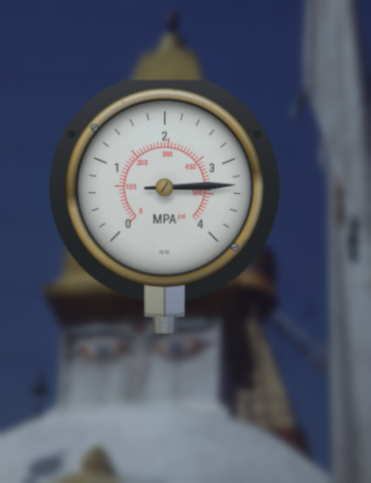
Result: 3.3 (MPa)
